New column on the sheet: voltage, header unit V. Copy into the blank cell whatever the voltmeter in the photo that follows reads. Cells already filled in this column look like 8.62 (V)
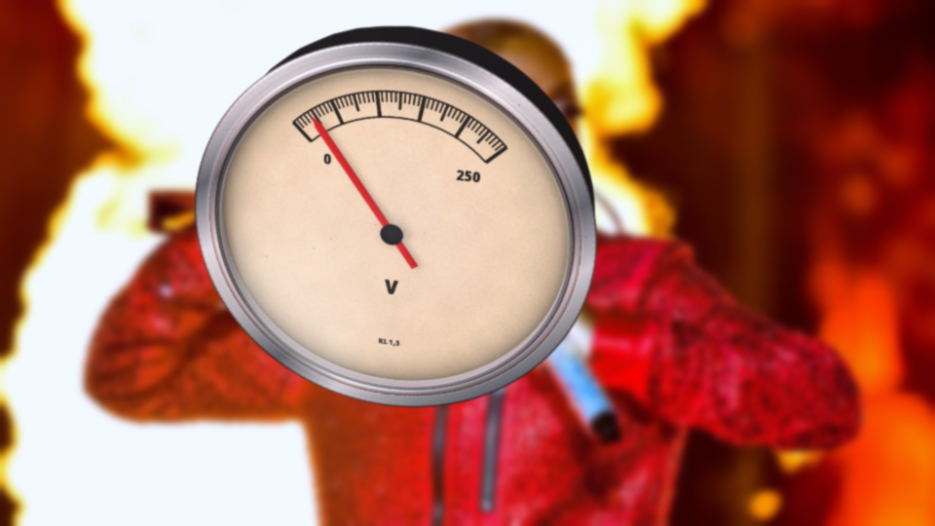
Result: 25 (V)
